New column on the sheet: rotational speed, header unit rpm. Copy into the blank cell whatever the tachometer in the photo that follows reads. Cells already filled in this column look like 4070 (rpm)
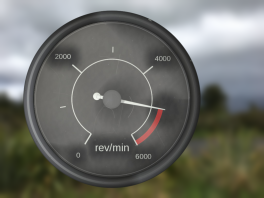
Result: 5000 (rpm)
